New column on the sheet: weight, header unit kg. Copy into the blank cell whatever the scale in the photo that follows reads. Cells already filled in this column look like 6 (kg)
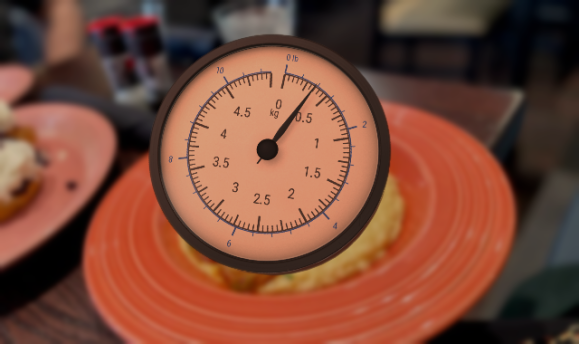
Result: 0.35 (kg)
